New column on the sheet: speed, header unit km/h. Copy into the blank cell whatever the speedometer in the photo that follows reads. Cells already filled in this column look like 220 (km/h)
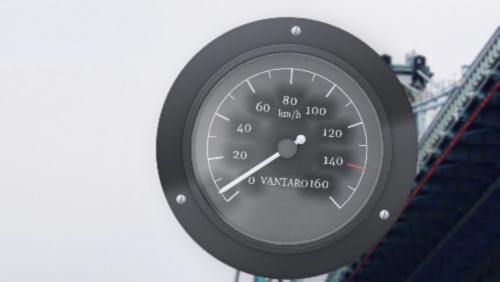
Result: 5 (km/h)
